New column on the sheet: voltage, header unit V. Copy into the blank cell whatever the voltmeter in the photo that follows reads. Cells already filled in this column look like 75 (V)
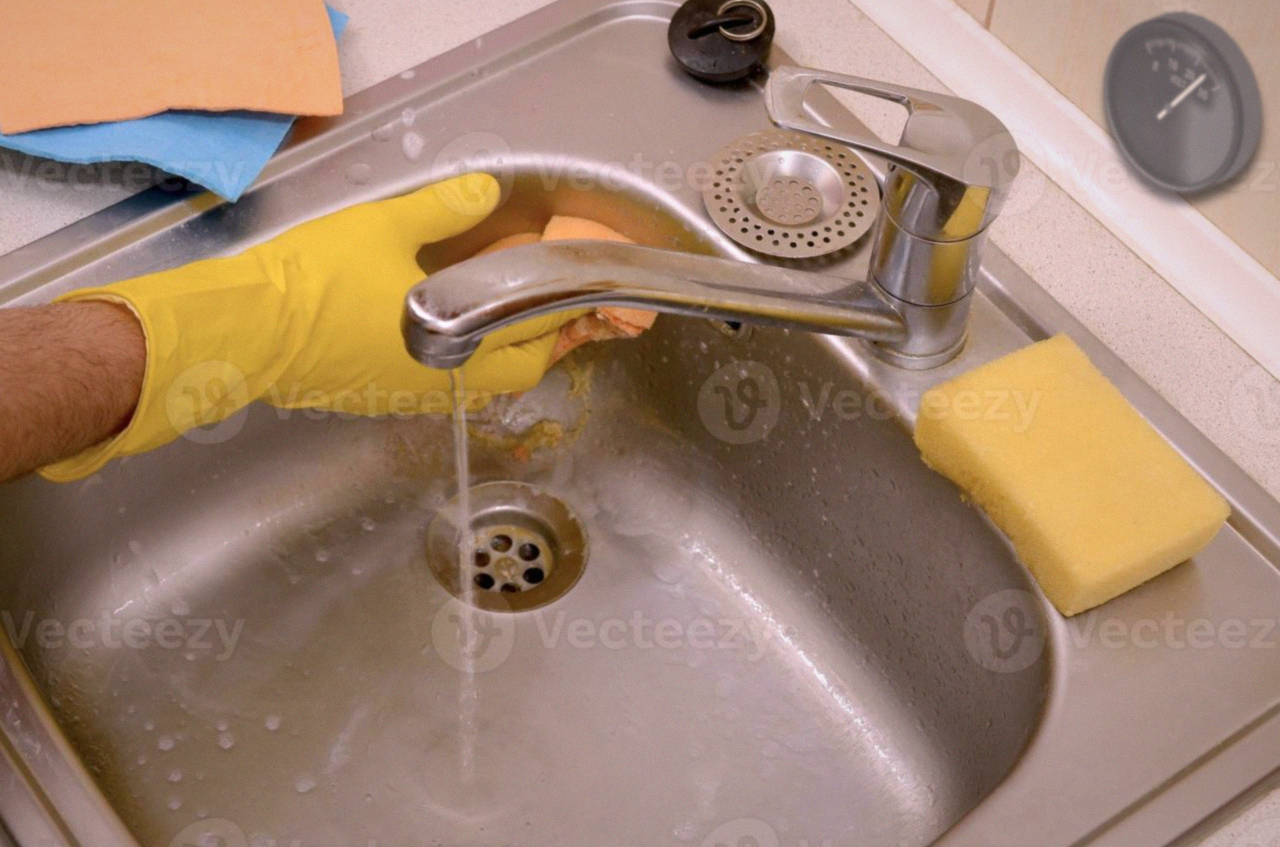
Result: 25 (V)
